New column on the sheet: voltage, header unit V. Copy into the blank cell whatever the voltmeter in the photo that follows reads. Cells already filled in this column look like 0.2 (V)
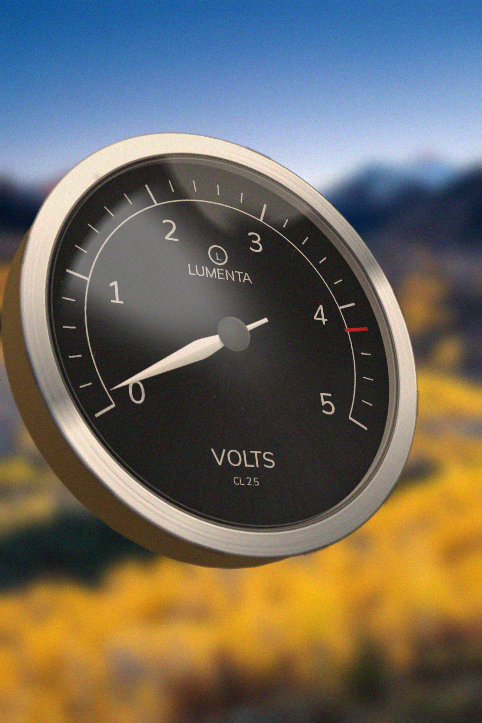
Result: 0.1 (V)
